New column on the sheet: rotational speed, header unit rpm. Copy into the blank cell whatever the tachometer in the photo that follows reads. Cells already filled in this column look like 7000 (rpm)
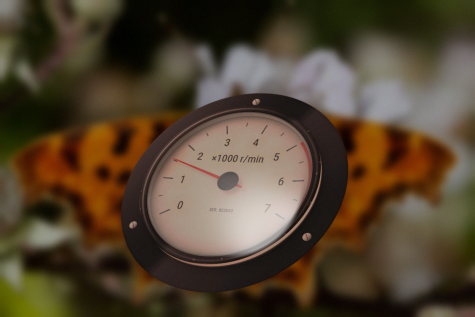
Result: 1500 (rpm)
